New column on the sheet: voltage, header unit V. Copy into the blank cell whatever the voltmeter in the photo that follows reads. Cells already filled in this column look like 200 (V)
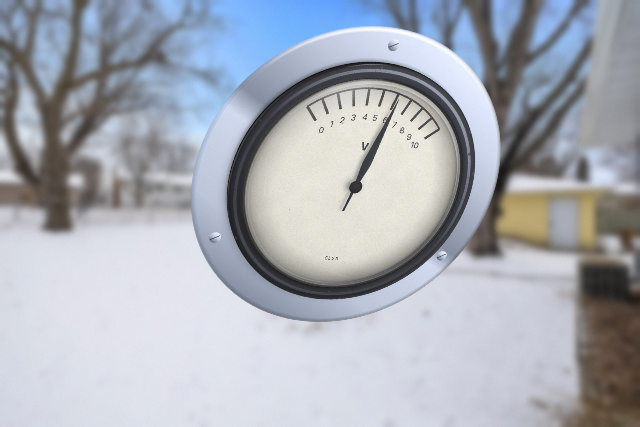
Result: 6 (V)
